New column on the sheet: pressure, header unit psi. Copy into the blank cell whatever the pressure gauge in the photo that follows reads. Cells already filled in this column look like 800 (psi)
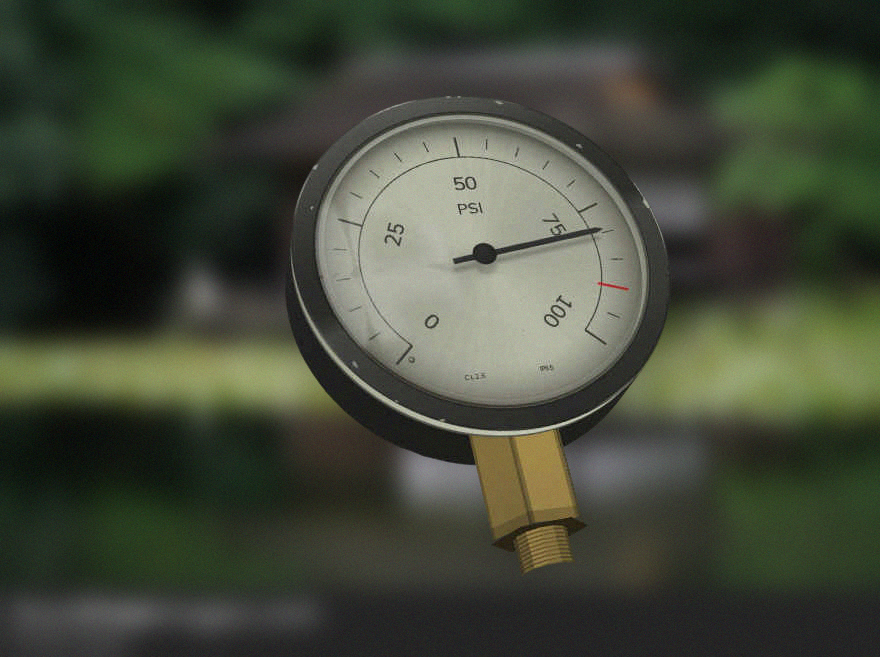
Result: 80 (psi)
